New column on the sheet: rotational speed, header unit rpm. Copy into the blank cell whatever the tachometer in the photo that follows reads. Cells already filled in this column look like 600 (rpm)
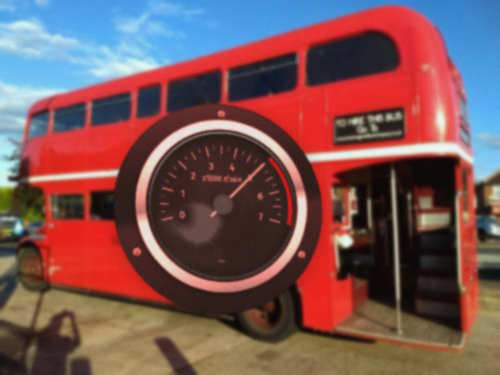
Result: 5000 (rpm)
